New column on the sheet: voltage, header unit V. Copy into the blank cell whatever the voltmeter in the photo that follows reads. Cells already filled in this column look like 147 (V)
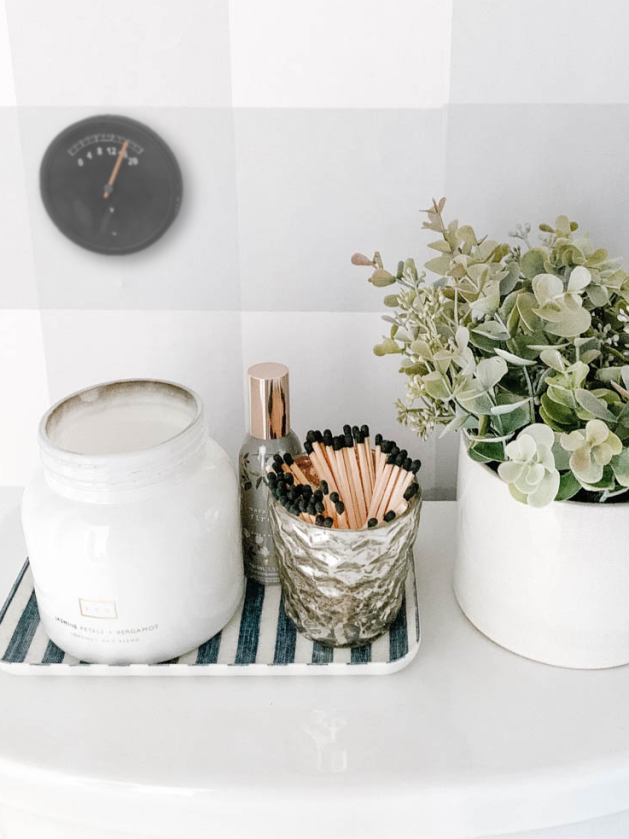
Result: 16 (V)
